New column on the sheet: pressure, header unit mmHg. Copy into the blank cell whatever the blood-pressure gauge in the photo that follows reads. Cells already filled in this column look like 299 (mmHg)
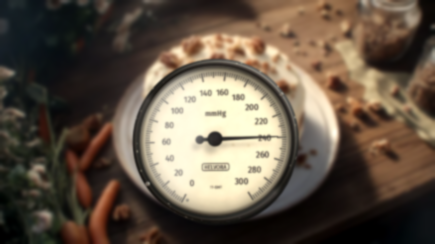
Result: 240 (mmHg)
